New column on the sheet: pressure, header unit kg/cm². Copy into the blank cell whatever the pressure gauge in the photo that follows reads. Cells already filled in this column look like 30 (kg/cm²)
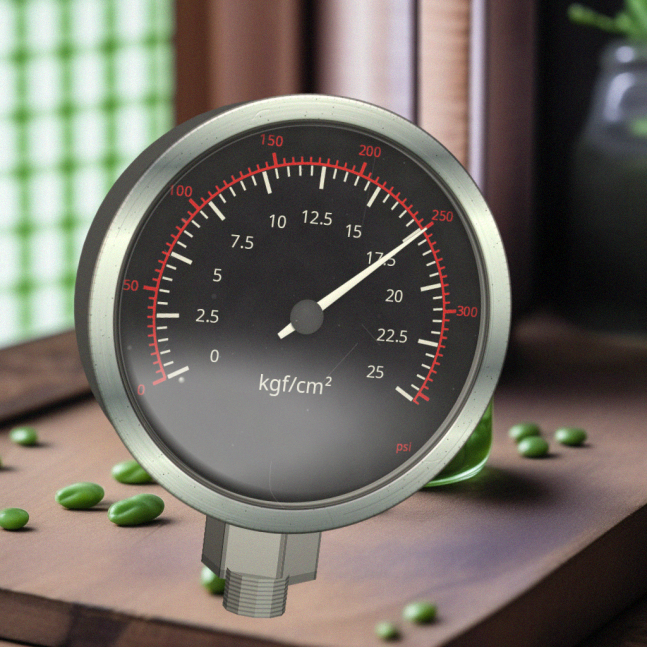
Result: 17.5 (kg/cm²)
